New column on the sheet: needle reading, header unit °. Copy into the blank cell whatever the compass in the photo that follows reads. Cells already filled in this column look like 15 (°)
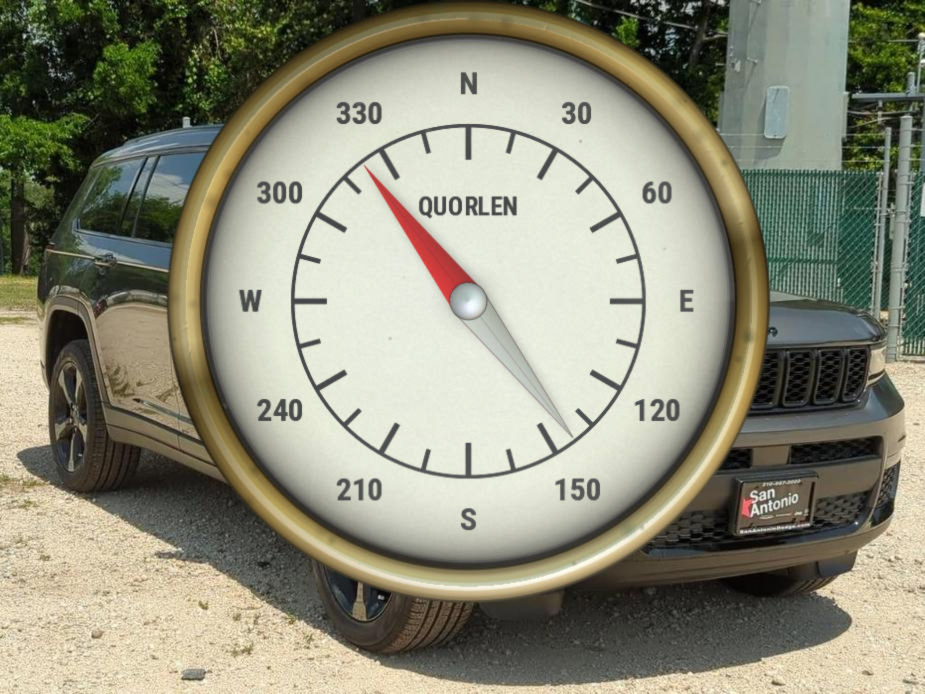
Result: 322.5 (°)
